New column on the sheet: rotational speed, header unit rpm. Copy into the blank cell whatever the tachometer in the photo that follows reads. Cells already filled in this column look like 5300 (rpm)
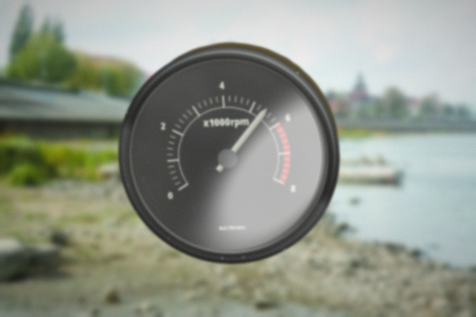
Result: 5400 (rpm)
